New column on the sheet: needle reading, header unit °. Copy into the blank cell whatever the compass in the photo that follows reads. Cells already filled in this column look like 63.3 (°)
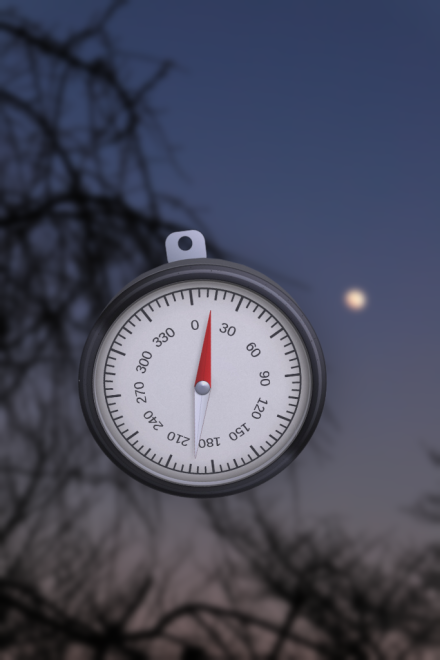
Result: 12.5 (°)
